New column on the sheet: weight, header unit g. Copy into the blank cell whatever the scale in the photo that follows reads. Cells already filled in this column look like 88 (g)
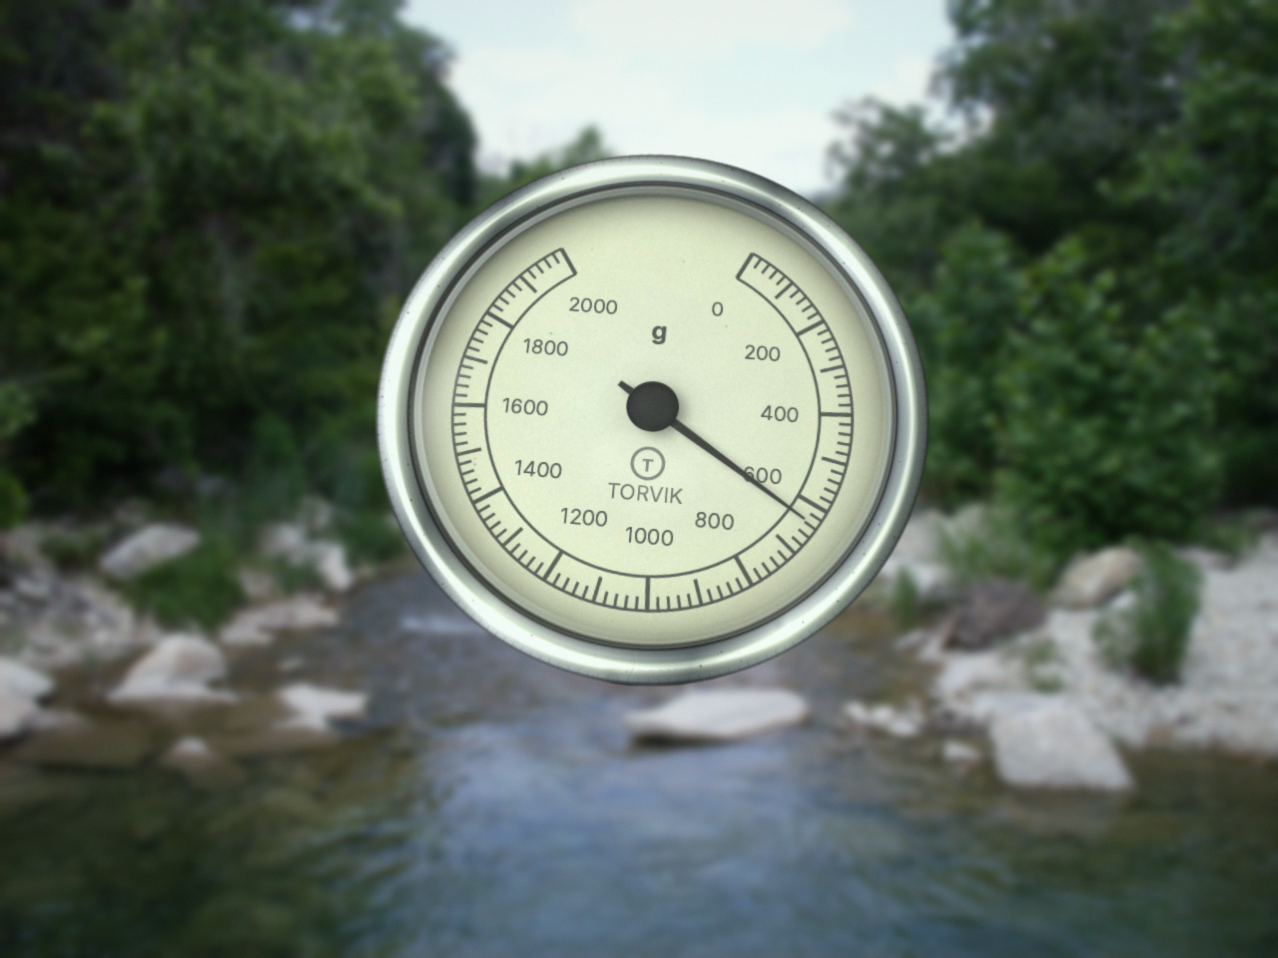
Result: 640 (g)
